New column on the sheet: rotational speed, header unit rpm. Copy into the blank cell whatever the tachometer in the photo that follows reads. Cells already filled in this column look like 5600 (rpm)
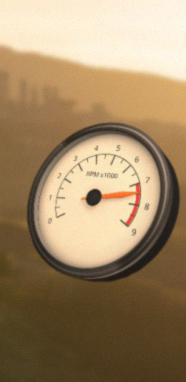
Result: 7500 (rpm)
